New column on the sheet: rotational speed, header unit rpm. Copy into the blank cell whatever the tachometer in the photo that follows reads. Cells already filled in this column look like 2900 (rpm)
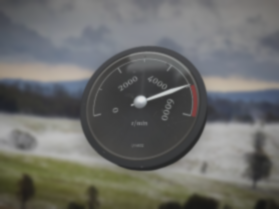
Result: 5000 (rpm)
